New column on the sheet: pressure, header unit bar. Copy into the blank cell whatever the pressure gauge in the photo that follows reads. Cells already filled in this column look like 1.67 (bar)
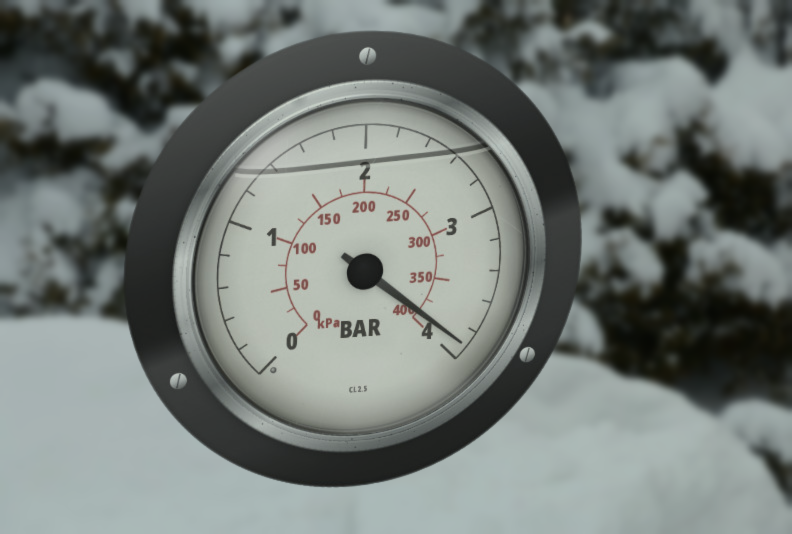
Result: 3.9 (bar)
